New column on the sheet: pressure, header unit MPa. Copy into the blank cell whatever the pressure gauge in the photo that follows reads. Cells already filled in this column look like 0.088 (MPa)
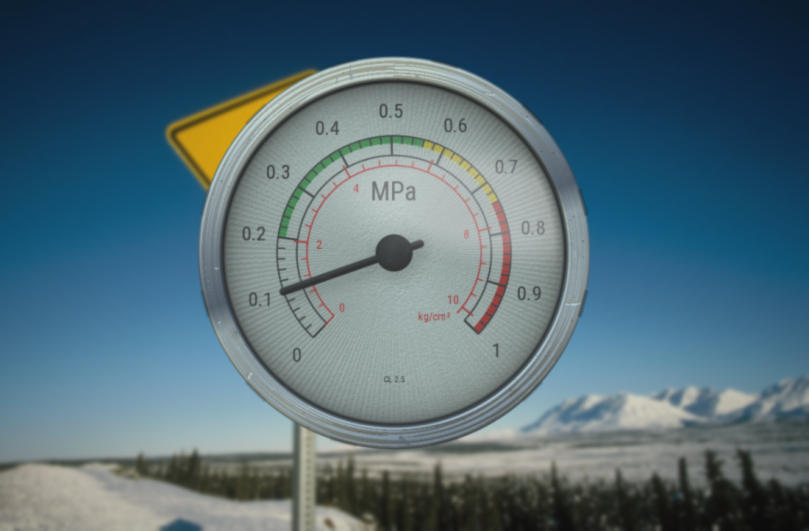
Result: 0.1 (MPa)
